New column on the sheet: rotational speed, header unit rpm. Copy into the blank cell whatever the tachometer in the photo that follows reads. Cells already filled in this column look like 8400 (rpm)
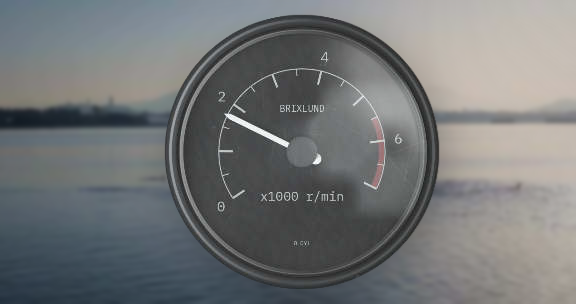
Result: 1750 (rpm)
